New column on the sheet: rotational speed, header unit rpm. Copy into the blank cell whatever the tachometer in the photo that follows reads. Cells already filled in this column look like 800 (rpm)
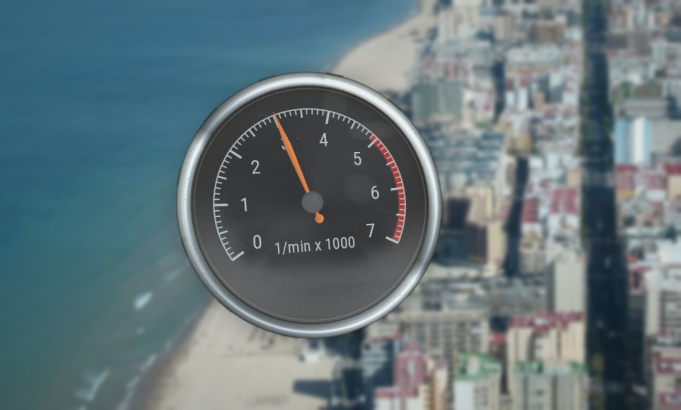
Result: 3000 (rpm)
